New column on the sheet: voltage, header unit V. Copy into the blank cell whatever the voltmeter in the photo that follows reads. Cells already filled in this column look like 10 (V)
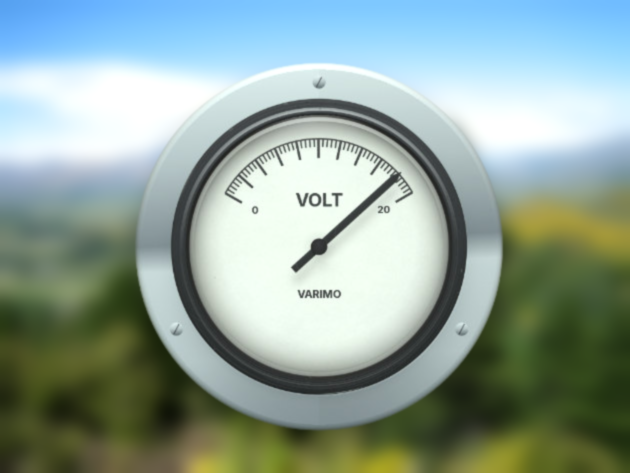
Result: 18 (V)
